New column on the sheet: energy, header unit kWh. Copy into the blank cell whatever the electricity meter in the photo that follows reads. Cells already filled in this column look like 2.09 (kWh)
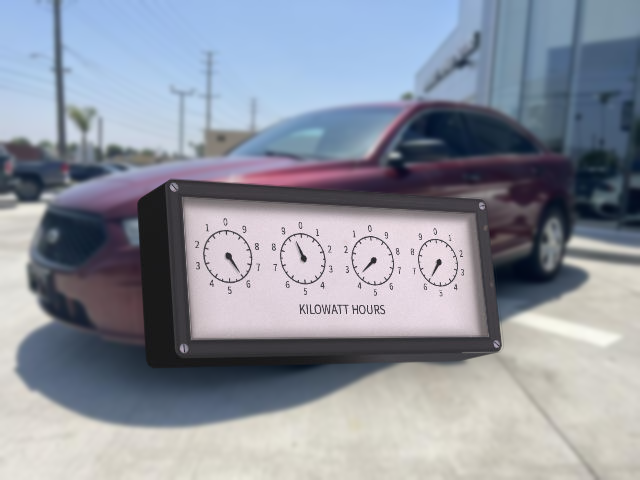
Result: 5936 (kWh)
